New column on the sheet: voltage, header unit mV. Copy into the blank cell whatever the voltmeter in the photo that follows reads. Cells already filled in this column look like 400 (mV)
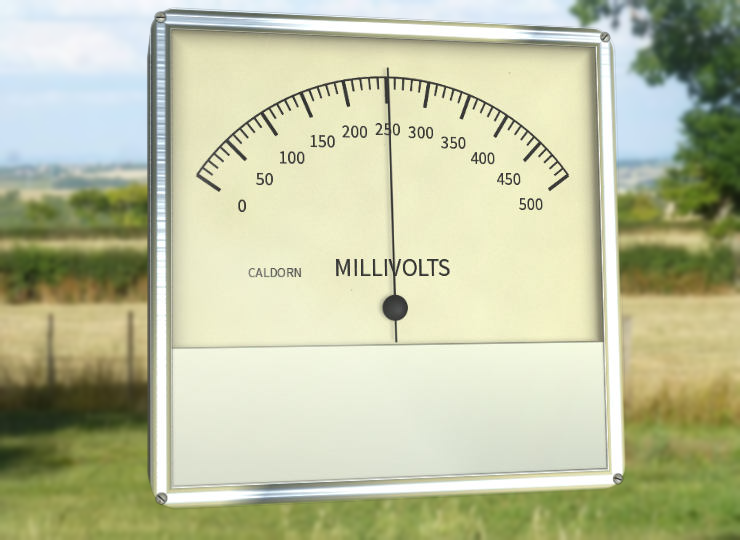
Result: 250 (mV)
